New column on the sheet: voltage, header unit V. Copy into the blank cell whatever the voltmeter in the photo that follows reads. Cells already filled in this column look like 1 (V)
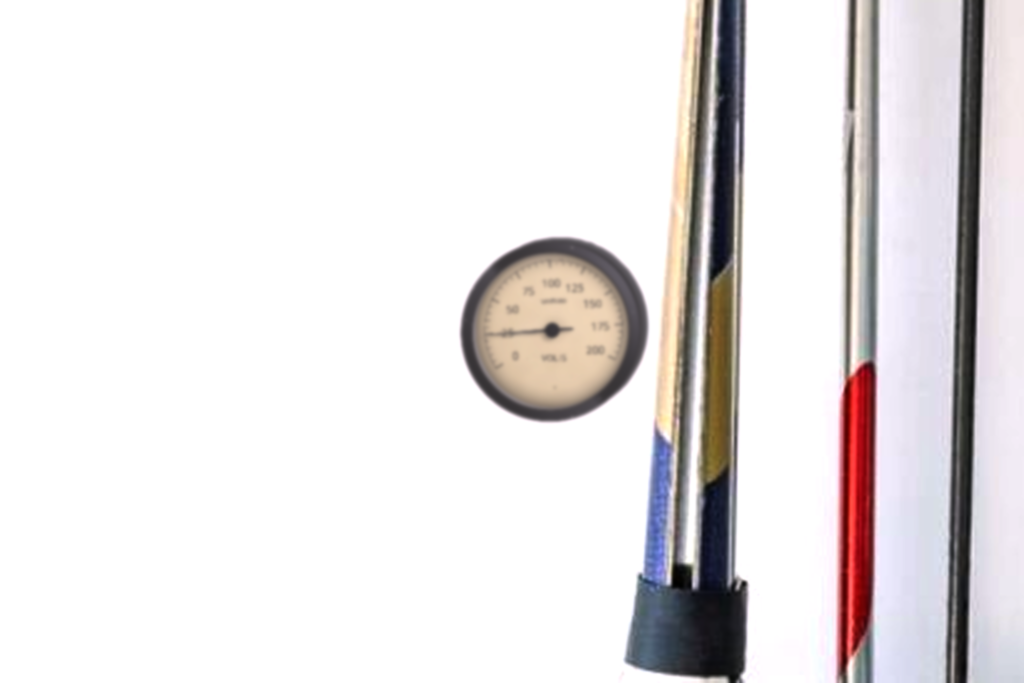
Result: 25 (V)
